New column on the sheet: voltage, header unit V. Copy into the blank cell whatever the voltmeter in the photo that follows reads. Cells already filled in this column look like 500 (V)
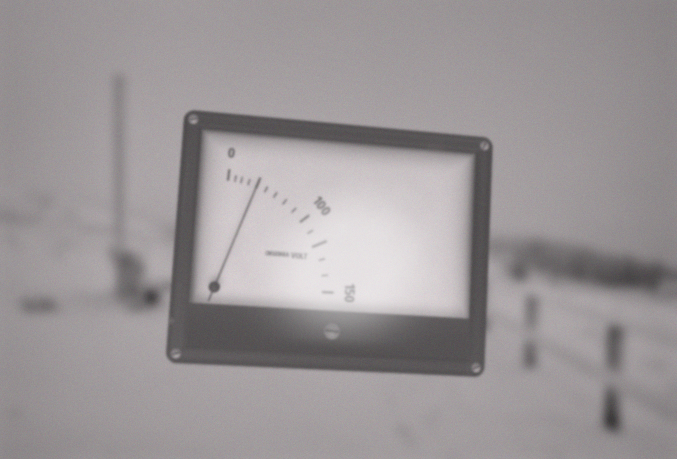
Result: 50 (V)
